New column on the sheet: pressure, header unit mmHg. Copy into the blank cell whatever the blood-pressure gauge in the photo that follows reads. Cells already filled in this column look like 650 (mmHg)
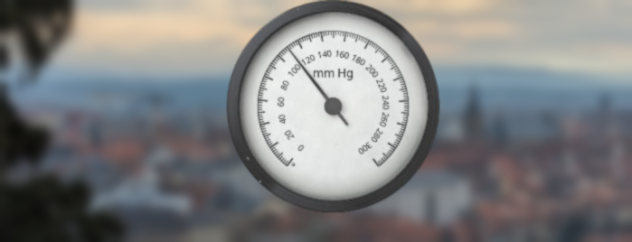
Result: 110 (mmHg)
